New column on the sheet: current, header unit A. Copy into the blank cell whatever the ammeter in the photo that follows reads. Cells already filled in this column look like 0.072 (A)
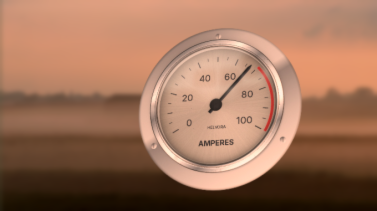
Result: 67.5 (A)
